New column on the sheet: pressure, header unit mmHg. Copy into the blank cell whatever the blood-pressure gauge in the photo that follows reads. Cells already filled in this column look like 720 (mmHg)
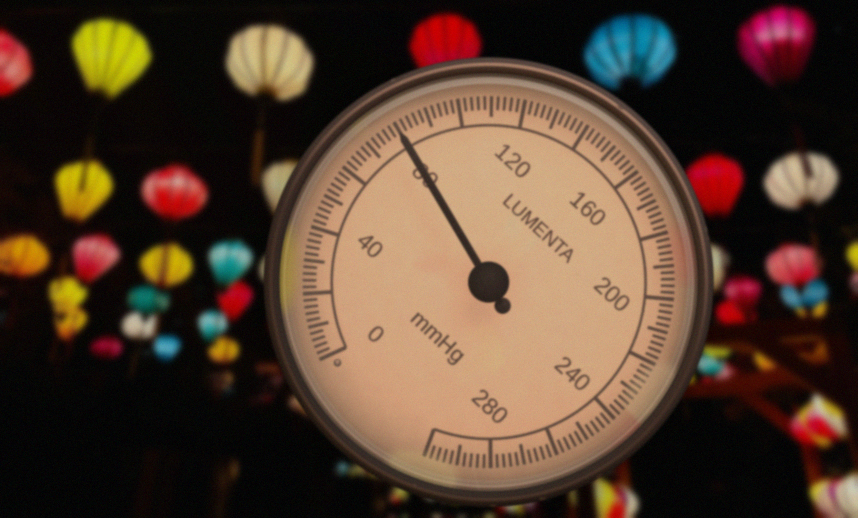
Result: 80 (mmHg)
